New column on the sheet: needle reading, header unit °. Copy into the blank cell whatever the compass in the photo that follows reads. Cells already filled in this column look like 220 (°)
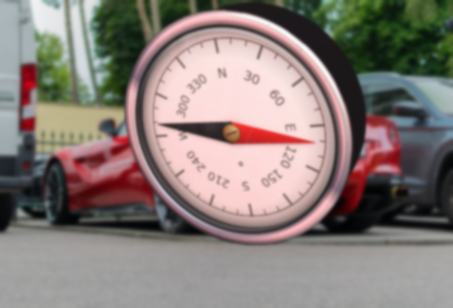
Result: 100 (°)
